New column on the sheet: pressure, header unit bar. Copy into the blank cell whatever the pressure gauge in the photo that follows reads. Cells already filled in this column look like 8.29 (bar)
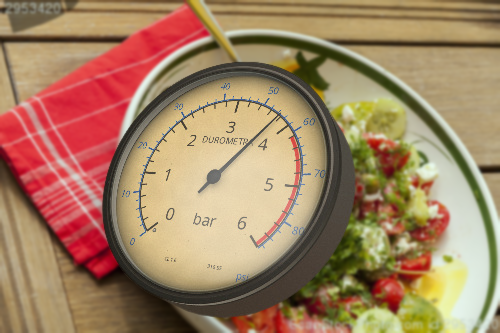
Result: 3.8 (bar)
